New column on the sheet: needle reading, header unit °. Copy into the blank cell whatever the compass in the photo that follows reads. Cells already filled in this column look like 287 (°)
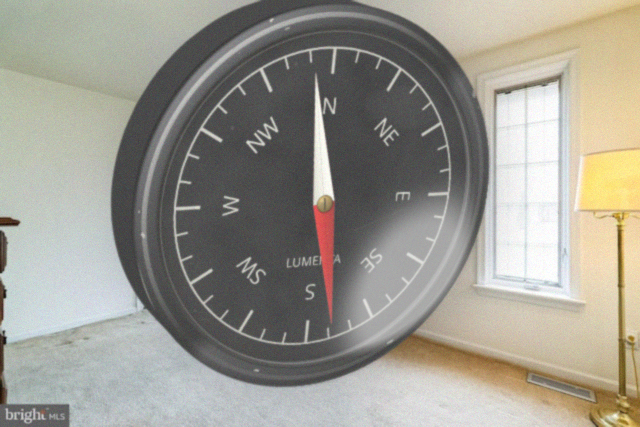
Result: 170 (°)
